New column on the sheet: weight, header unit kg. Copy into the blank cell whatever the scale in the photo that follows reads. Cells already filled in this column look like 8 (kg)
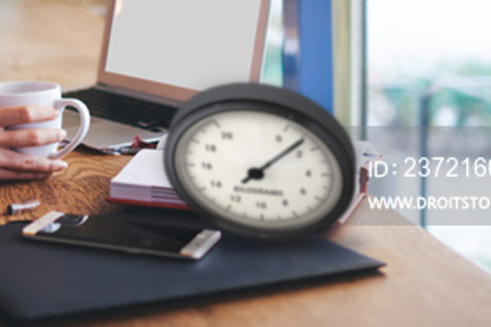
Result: 1 (kg)
